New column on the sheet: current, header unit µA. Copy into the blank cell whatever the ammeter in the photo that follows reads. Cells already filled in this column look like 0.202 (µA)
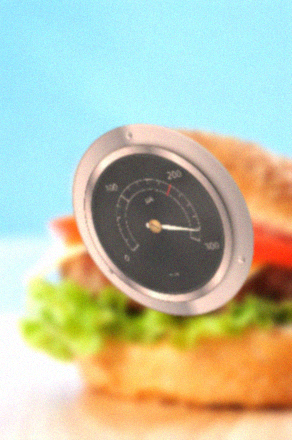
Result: 280 (µA)
